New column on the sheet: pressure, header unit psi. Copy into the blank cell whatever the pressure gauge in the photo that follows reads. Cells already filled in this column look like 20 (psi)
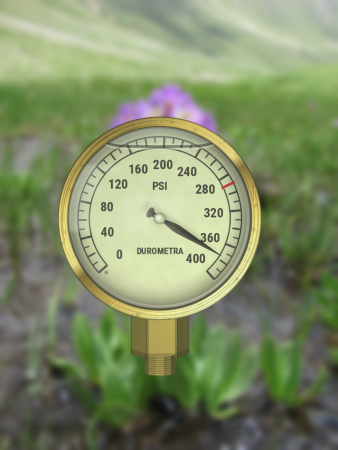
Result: 375 (psi)
